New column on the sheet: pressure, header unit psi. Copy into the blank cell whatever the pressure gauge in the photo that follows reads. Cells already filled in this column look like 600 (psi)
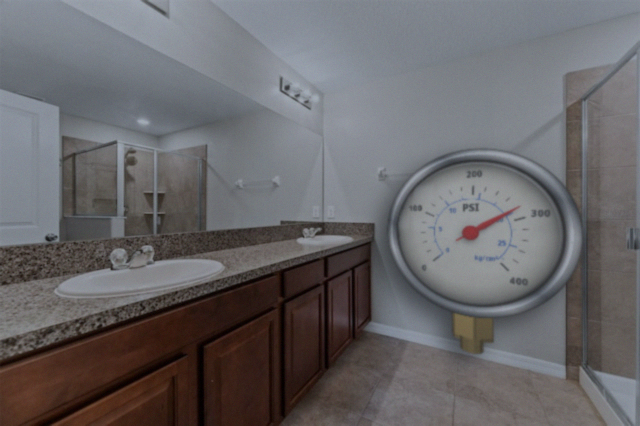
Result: 280 (psi)
